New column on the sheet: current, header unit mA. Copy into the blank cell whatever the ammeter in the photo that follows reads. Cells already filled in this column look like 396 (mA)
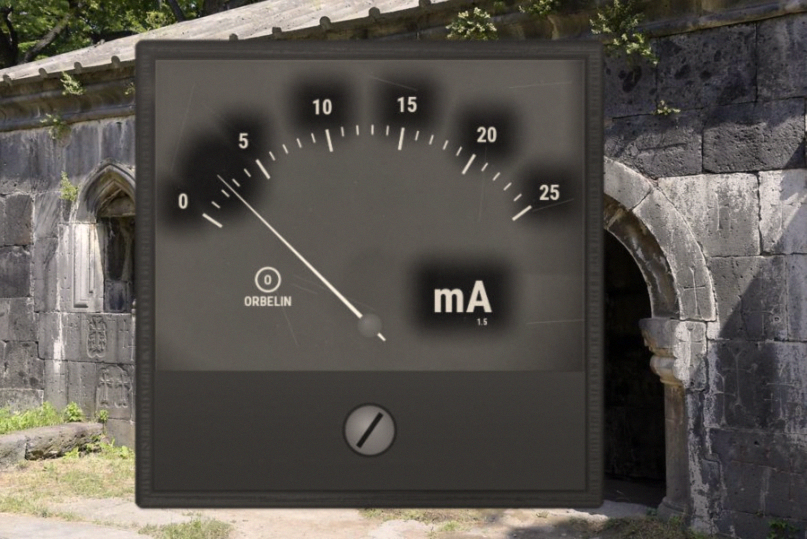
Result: 2.5 (mA)
